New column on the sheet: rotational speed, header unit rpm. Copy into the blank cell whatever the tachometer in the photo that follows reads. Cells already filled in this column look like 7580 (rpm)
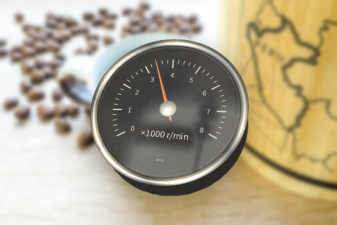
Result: 3400 (rpm)
